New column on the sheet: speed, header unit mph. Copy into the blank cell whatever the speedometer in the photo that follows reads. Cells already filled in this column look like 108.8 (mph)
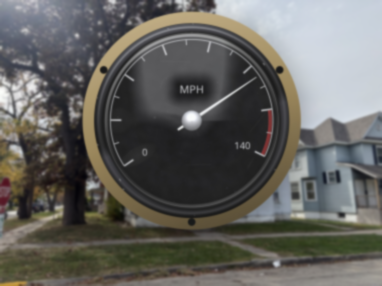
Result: 105 (mph)
